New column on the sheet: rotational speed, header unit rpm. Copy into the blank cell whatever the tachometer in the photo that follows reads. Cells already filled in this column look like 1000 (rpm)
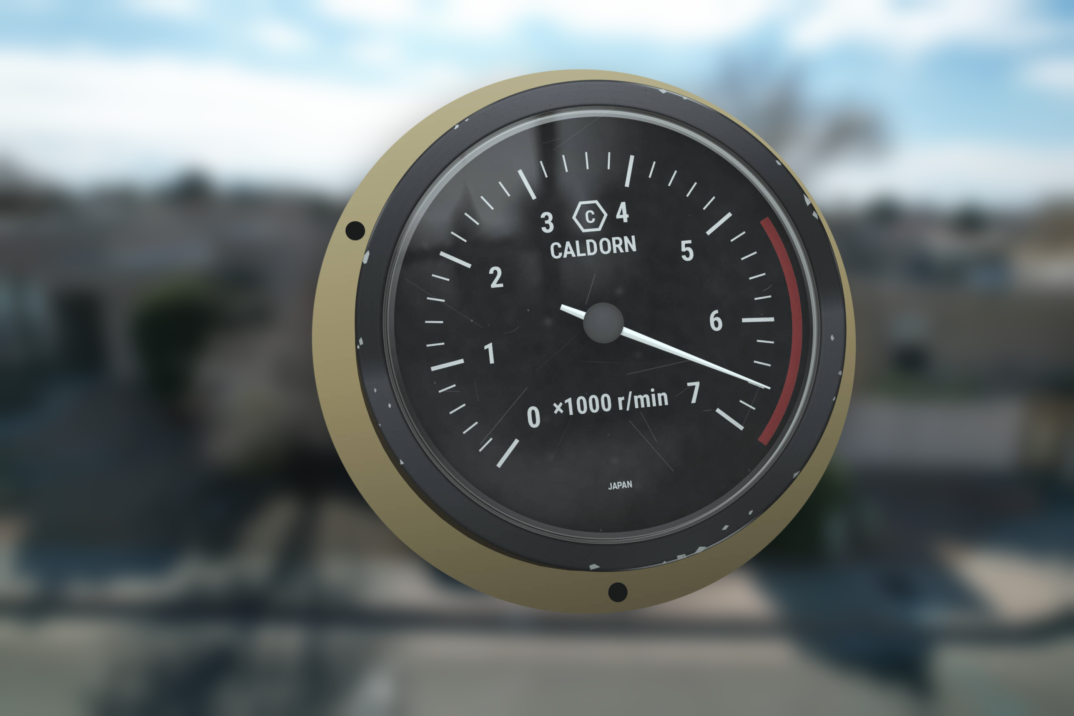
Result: 6600 (rpm)
